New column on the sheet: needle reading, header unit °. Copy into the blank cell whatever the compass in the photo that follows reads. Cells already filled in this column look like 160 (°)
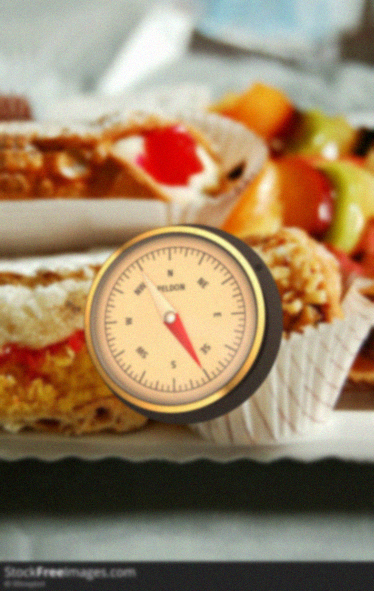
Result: 150 (°)
